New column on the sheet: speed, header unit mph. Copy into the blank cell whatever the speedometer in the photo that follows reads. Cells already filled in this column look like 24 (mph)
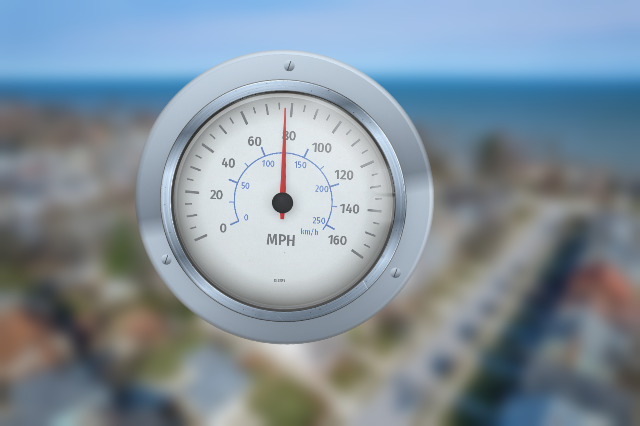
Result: 77.5 (mph)
